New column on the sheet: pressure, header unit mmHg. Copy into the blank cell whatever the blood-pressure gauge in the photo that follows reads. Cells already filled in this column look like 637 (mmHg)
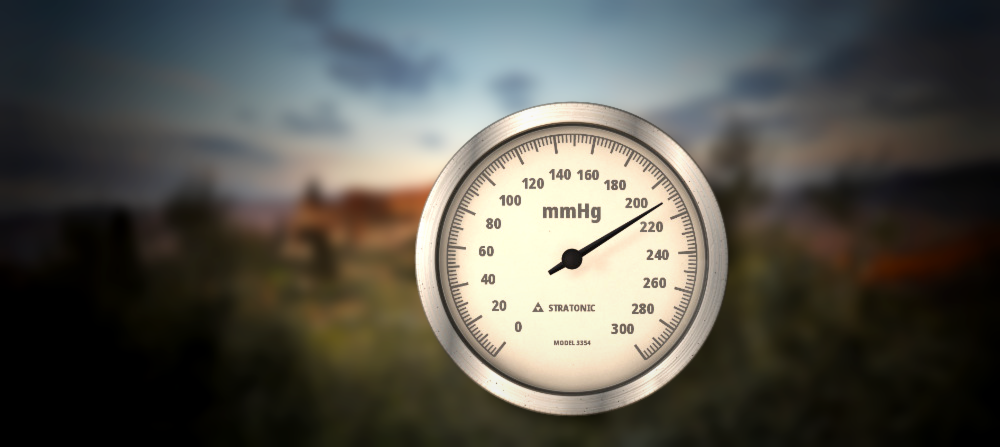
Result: 210 (mmHg)
